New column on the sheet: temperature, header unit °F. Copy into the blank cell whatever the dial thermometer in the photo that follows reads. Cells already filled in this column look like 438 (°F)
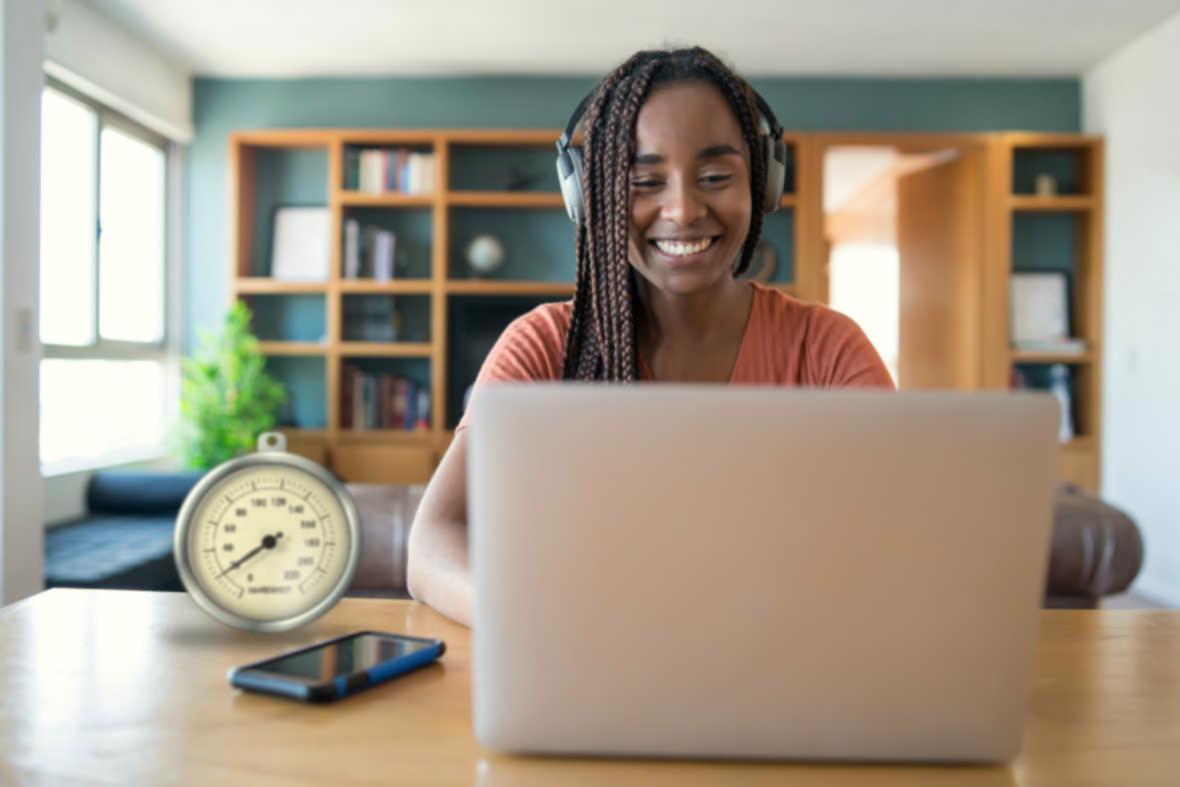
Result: 20 (°F)
